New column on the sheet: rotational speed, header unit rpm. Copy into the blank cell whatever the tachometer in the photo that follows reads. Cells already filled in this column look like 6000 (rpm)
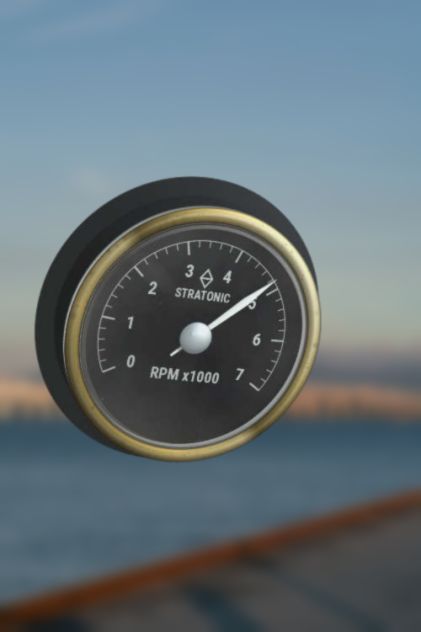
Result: 4800 (rpm)
